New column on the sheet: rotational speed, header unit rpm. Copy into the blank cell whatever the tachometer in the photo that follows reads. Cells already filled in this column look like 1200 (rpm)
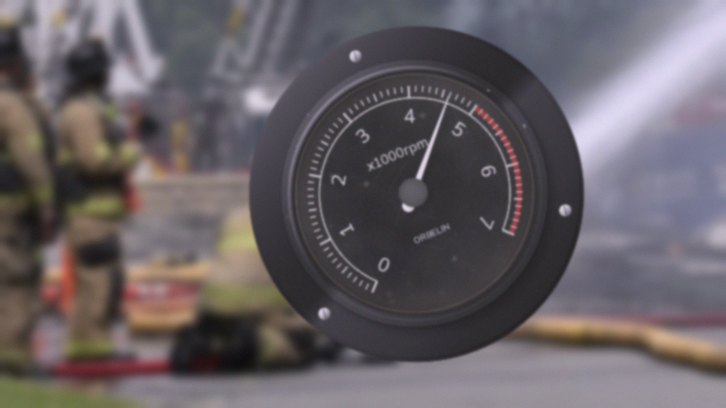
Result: 4600 (rpm)
